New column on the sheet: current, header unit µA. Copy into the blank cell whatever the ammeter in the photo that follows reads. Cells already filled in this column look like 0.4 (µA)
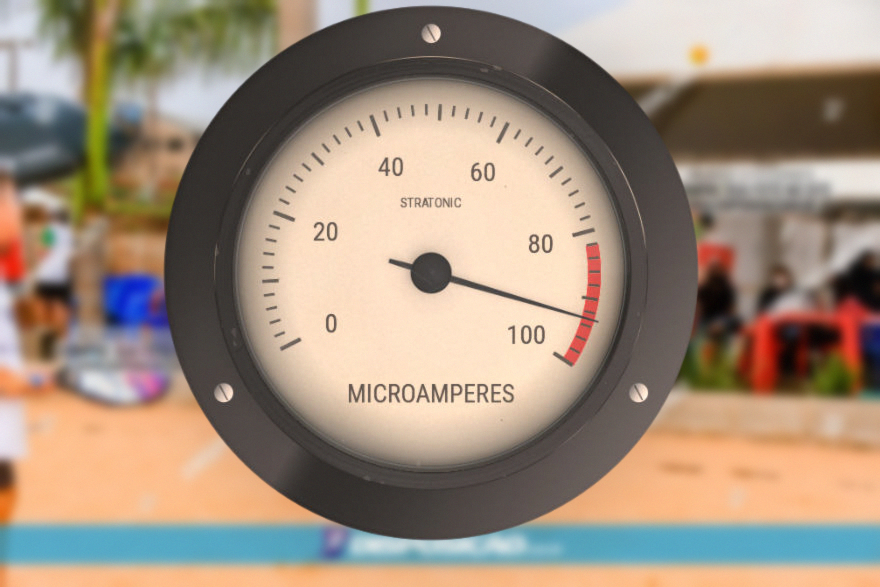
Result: 93 (µA)
